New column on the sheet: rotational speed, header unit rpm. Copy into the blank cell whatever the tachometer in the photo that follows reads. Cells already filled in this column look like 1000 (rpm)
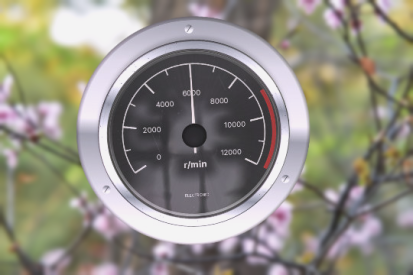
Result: 6000 (rpm)
